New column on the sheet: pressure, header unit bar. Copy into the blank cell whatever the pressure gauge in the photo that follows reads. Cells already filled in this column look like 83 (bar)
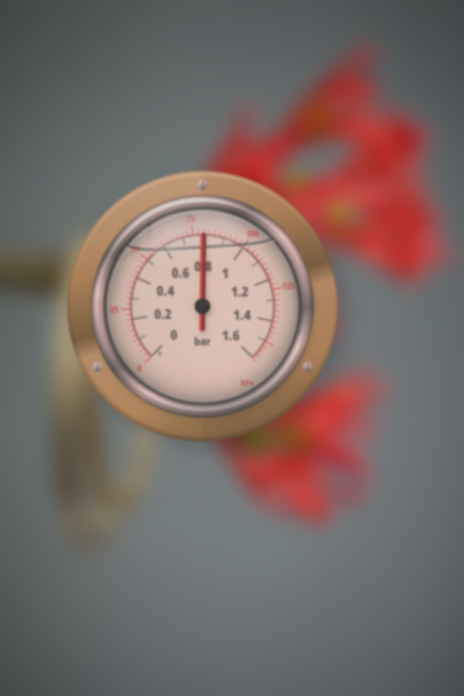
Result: 0.8 (bar)
